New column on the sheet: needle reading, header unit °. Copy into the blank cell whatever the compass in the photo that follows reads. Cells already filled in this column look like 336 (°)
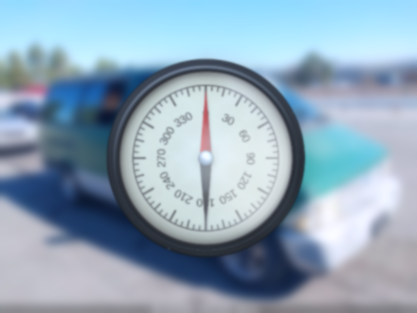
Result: 0 (°)
